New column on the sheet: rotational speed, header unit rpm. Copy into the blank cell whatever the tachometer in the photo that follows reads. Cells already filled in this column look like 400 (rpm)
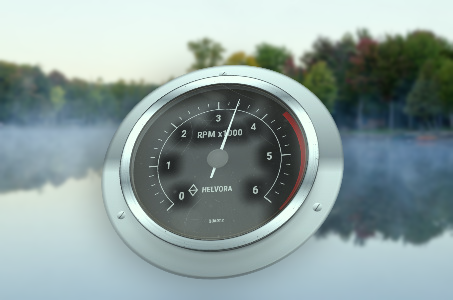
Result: 3400 (rpm)
